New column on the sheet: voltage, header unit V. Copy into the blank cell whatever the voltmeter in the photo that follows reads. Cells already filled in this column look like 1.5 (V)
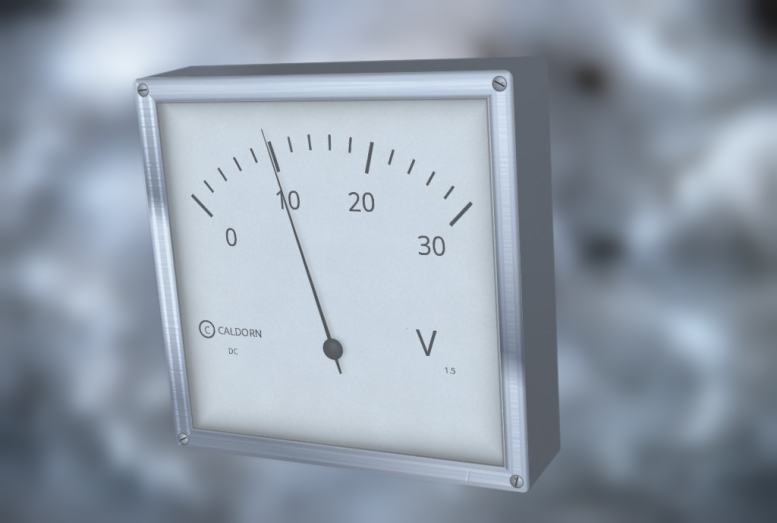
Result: 10 (V)
